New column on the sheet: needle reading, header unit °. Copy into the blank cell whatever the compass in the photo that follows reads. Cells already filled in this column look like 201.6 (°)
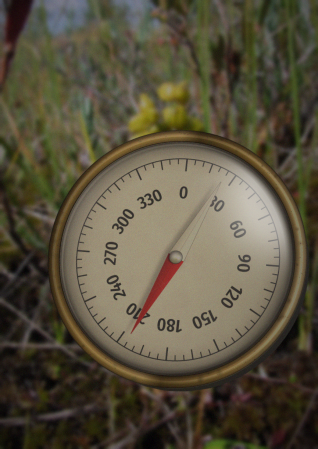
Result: 205 (°)
